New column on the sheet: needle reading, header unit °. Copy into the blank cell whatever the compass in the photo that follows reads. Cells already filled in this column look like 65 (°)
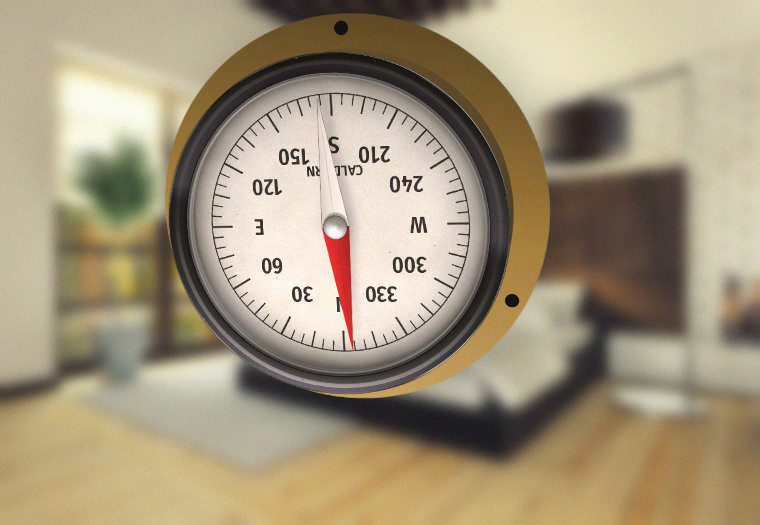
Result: 355 (°)
